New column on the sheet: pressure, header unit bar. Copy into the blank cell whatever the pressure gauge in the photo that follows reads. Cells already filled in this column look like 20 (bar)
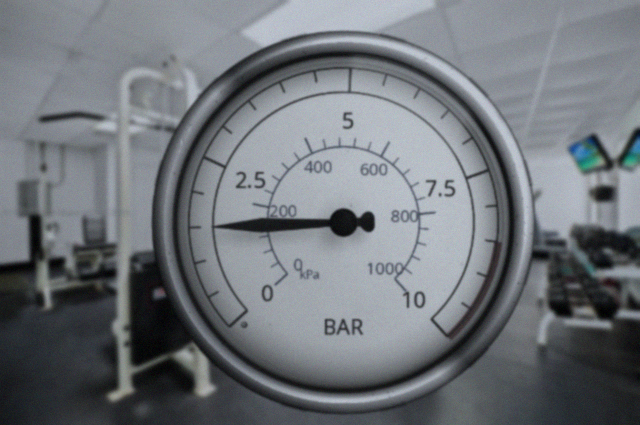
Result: 1.5 (bar)
